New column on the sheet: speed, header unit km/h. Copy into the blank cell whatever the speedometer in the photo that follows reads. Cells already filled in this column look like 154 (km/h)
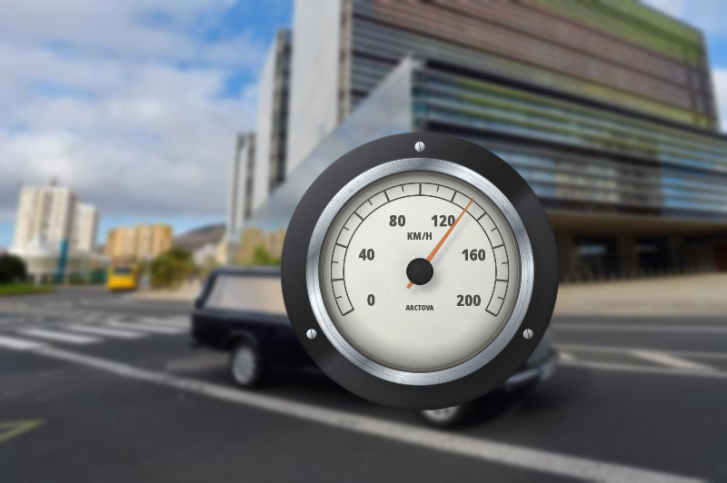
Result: 130 (km/h)
